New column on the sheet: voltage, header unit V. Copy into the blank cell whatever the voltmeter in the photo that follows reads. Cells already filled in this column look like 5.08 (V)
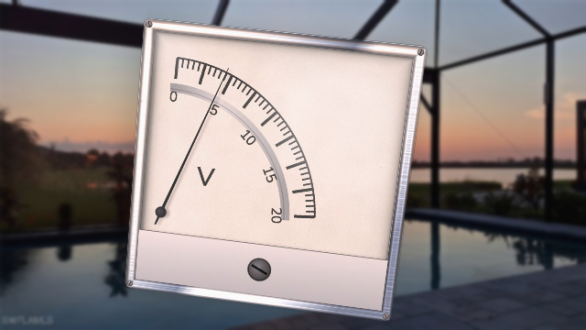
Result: 4.5 (V)
